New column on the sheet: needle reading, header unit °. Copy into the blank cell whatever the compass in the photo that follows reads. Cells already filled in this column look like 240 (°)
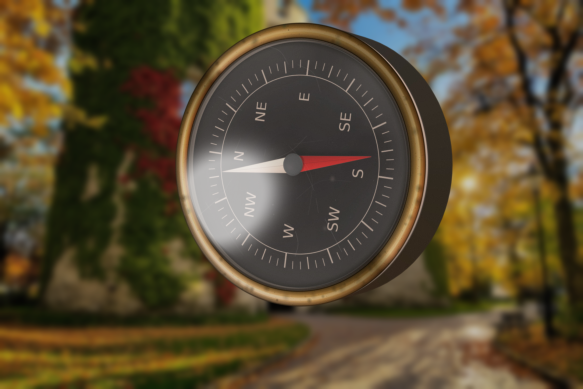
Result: 167.5 (°)
